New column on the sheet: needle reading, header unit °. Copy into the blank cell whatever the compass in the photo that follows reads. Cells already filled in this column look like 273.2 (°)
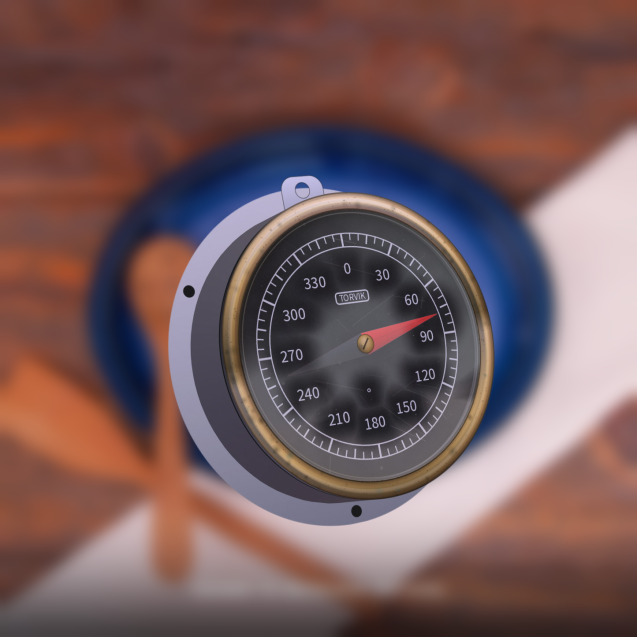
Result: 77.5 (°)
